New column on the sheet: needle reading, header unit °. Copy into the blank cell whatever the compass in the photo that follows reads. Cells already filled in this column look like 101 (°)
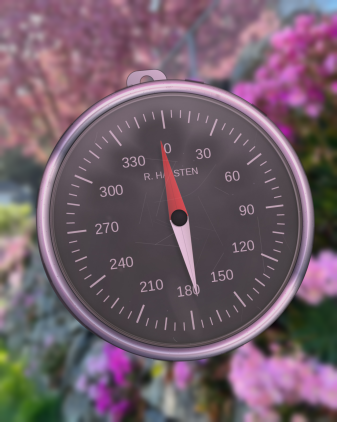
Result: 355 (°)
